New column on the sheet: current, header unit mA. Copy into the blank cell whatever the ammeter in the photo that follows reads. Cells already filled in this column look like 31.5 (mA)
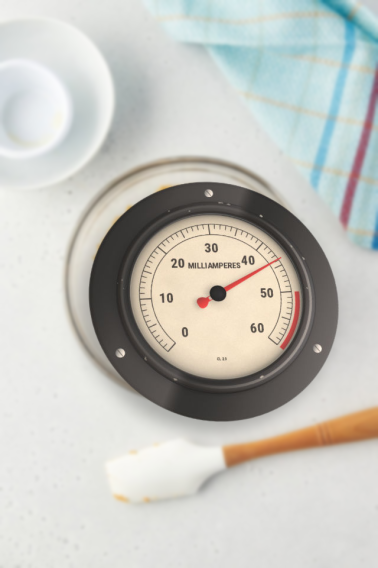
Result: 44 (mA)
